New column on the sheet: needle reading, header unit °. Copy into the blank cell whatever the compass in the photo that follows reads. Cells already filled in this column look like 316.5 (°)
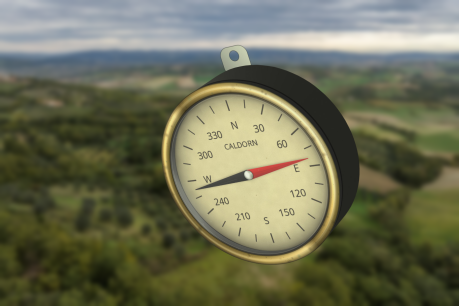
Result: 82.5 (°)
